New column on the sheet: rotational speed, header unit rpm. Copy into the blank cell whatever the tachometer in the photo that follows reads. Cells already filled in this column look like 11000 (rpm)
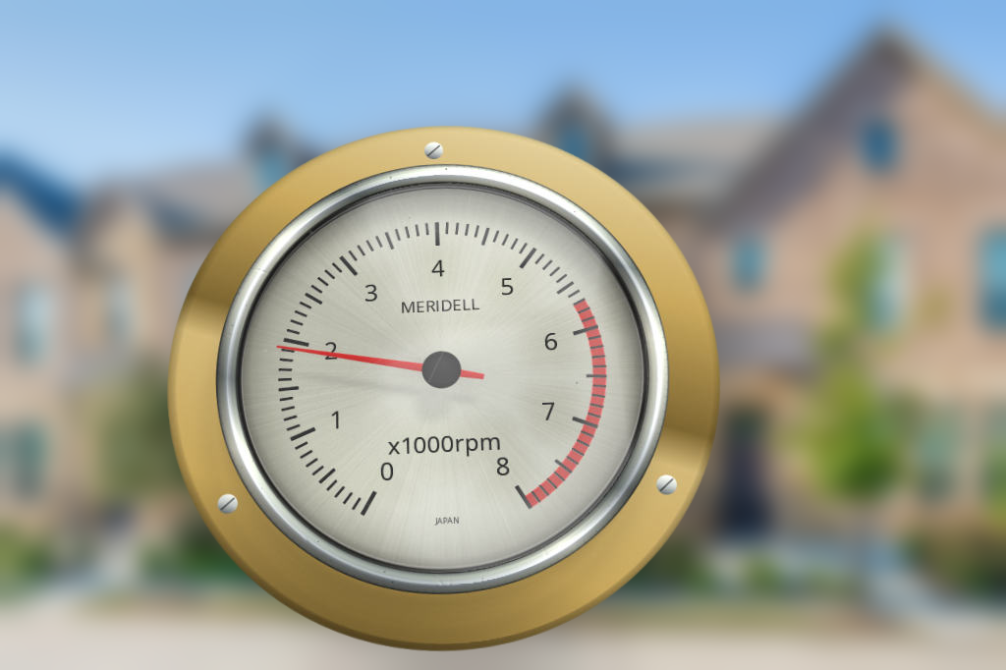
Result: 1900 (rpm)
